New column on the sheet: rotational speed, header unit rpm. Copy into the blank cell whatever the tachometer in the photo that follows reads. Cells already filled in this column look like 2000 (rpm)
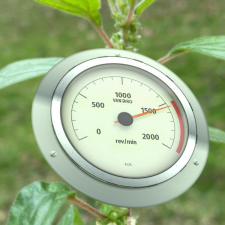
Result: 1550 (rpm)
